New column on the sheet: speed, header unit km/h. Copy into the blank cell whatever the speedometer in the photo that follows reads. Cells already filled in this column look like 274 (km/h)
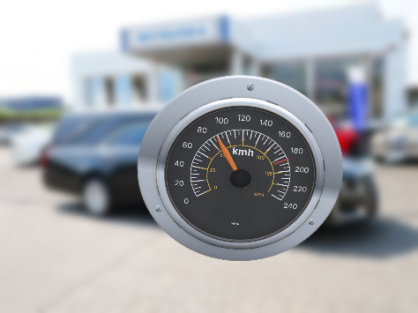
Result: 90 (km/h)
